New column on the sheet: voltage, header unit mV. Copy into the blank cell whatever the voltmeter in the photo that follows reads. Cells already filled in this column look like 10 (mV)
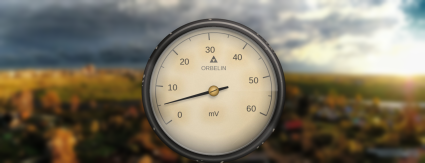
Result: 5 (mV)
